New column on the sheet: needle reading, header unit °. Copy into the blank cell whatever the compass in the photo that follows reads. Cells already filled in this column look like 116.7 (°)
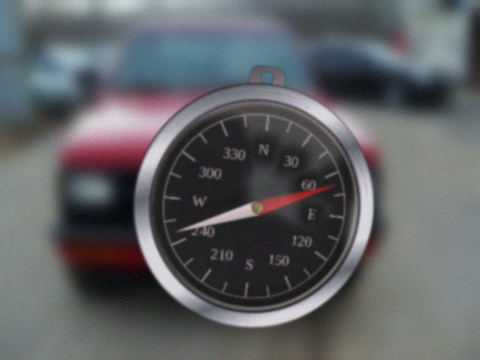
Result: 67.5 (°)
